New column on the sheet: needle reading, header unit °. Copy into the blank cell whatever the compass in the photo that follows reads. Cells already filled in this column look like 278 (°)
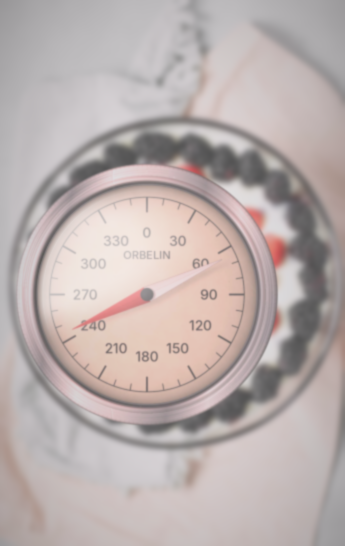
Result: 245 (°)
